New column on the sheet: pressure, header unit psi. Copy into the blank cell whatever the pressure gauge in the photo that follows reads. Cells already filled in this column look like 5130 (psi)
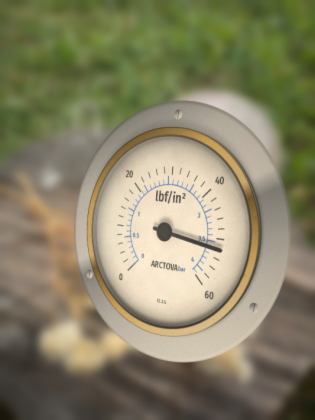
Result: 52 (psi)
